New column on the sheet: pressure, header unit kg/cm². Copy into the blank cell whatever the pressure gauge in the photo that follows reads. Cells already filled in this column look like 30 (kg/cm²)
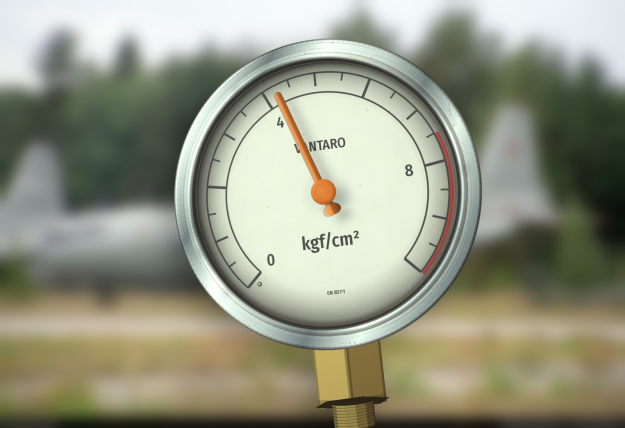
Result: 4.25 (kg/cm²)
